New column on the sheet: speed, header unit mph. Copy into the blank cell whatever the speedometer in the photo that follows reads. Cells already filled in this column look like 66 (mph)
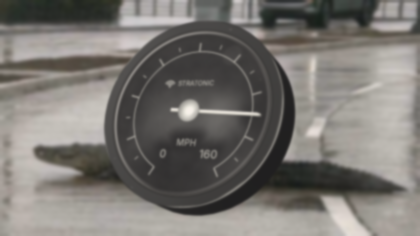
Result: 130 (mph)
